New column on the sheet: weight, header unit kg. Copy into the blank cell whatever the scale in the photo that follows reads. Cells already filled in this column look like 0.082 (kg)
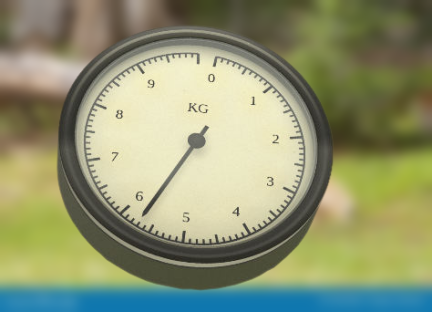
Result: 5.7 (kg)
